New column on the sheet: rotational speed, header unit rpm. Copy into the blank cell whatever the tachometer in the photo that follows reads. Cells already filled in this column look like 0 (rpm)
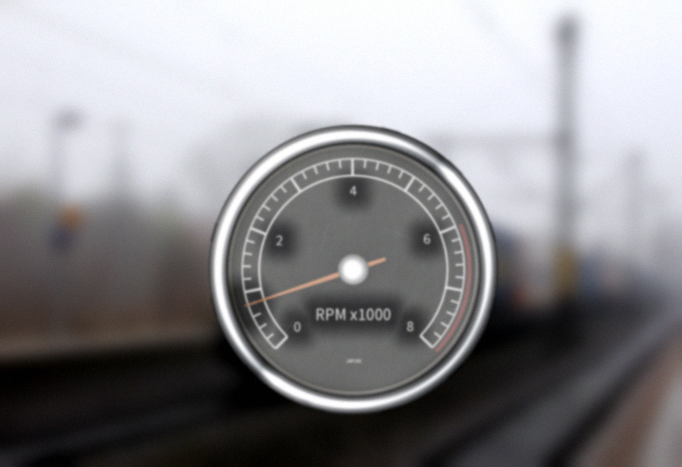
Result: 800 (rpm)
